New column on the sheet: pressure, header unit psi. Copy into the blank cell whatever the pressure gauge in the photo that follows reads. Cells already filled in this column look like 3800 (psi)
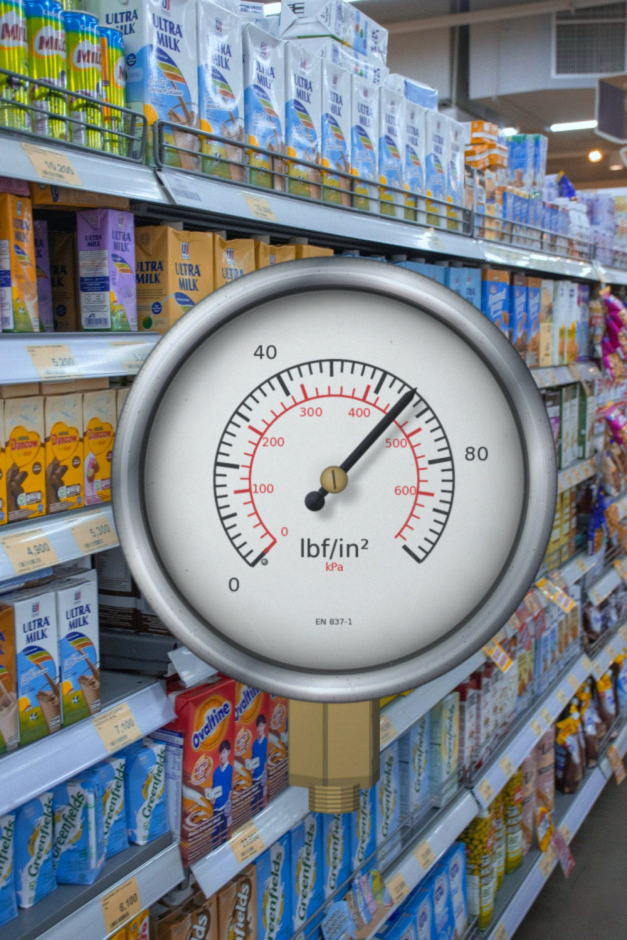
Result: 66 (psi)
